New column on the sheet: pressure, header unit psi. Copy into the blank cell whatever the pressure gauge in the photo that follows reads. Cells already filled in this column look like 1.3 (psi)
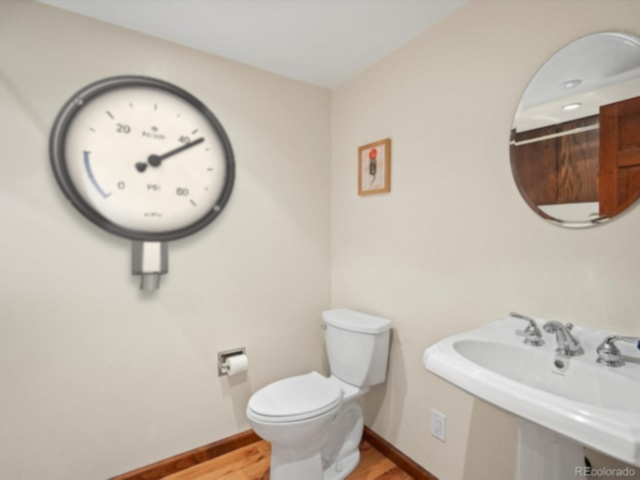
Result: 42.5 (psi)
